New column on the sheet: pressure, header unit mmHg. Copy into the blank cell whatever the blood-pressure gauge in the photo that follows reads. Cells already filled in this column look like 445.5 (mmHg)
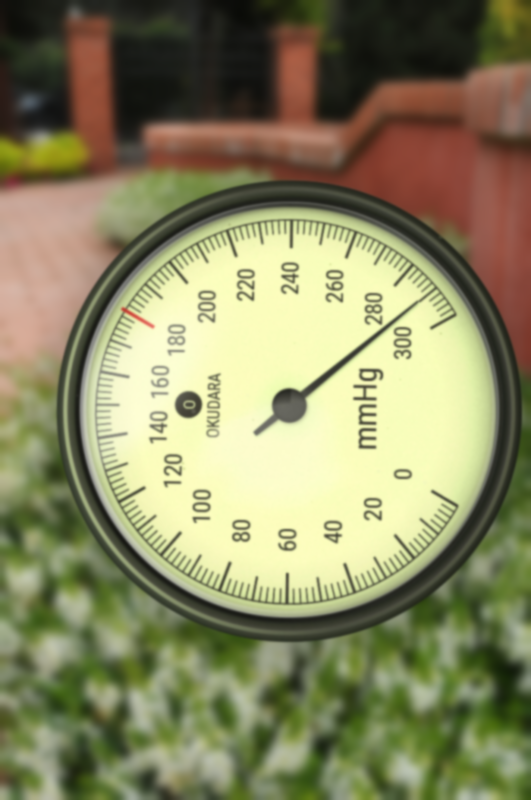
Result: 290 (mmHg)
